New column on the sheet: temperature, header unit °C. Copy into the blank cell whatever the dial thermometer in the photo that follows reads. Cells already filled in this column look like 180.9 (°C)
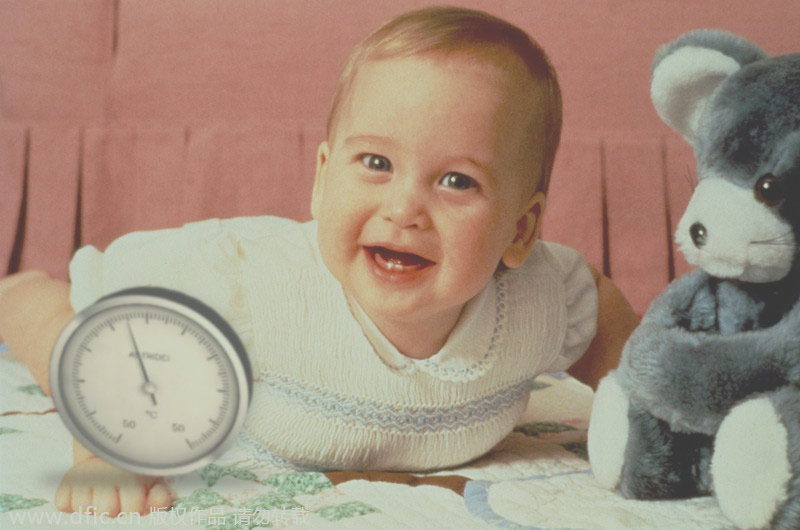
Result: -5 (°C)
